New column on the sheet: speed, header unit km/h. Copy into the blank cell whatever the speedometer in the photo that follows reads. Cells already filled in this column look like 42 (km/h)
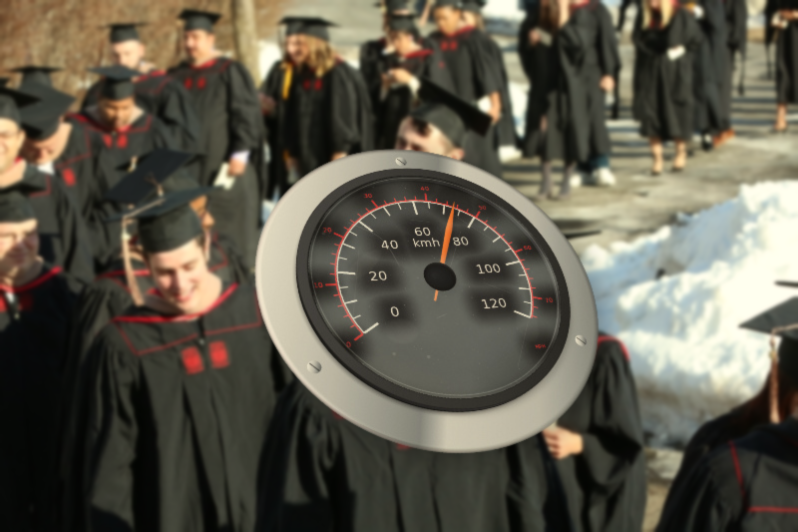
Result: 72.5 (km/h)
